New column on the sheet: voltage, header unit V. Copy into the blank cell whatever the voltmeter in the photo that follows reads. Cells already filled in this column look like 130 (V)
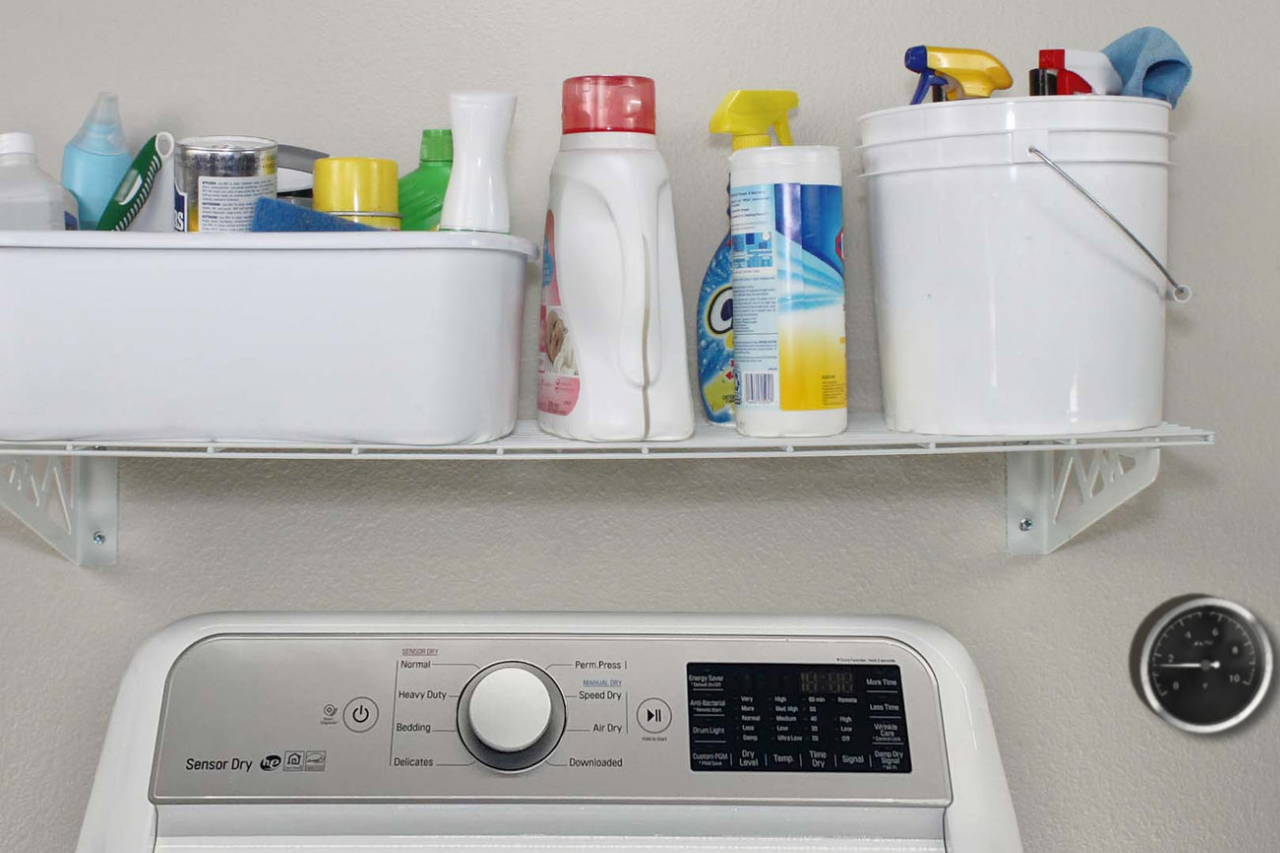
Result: 1.5 (V)
